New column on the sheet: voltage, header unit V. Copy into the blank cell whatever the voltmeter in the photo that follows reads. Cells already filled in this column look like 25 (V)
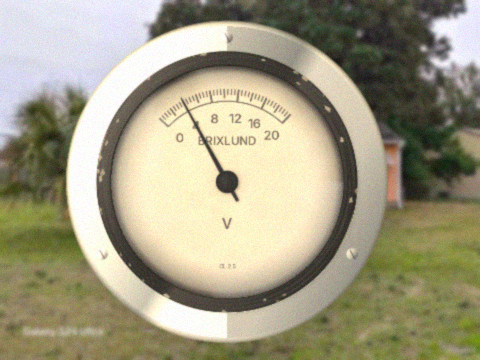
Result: 4 (V)
